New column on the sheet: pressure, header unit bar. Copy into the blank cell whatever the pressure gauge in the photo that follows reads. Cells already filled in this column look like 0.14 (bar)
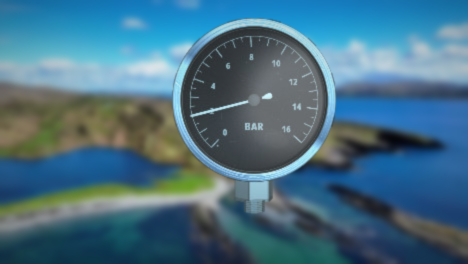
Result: 2 (bar)
